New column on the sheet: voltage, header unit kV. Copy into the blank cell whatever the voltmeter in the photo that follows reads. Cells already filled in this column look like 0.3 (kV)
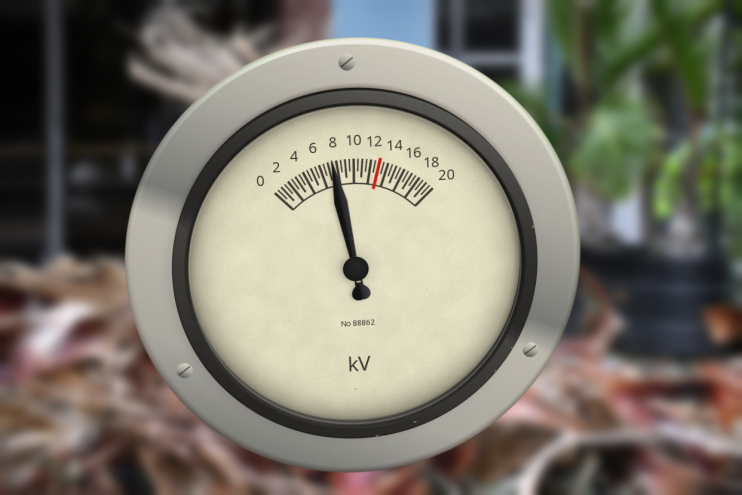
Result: 7.5 (kV)
